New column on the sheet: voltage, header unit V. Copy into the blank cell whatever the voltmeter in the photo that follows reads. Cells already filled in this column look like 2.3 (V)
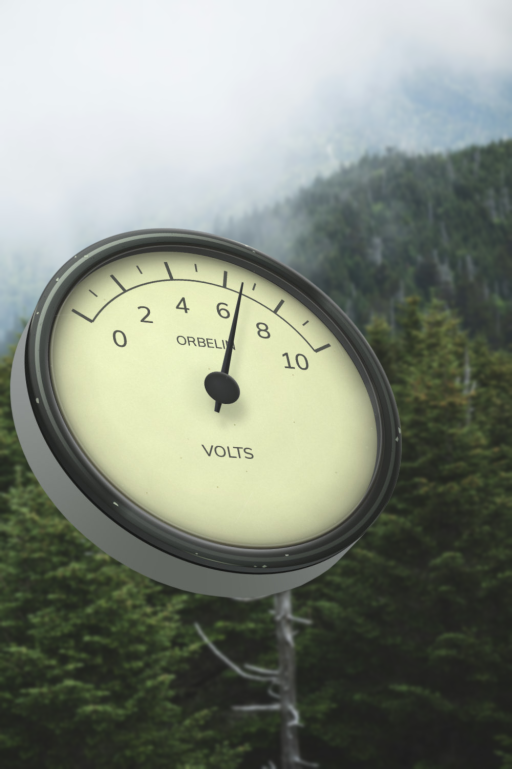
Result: 6.5 (V)
